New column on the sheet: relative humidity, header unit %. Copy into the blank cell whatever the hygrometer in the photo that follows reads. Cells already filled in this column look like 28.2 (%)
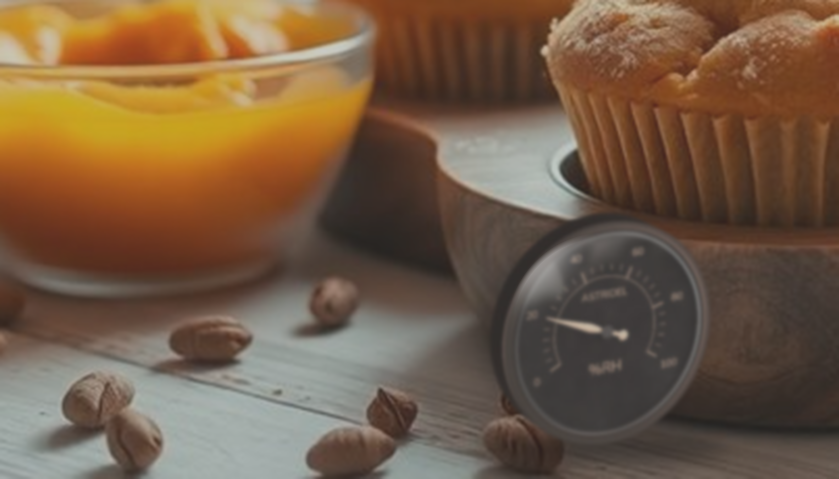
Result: 20 (%)
